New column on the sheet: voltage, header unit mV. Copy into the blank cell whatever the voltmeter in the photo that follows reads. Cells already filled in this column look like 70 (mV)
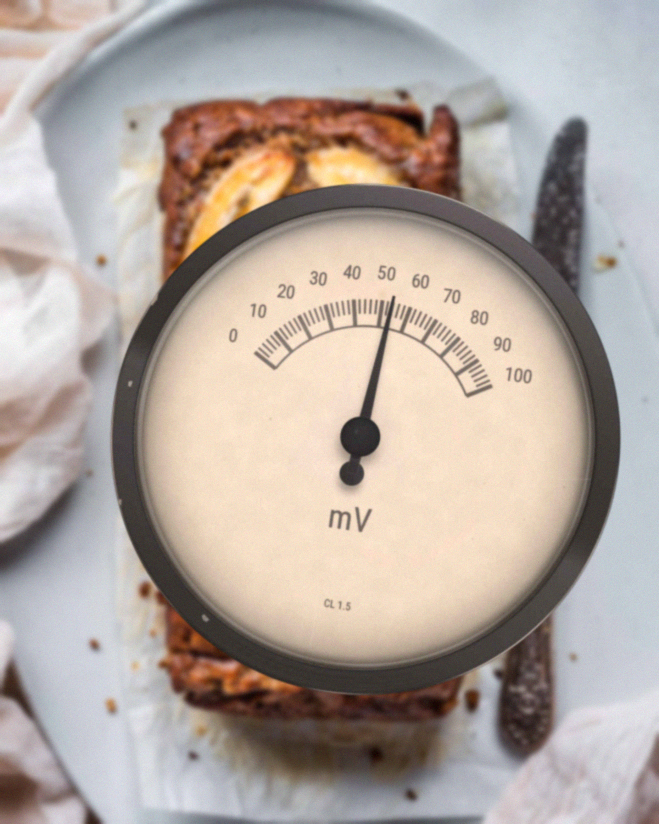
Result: 54 (mV)
